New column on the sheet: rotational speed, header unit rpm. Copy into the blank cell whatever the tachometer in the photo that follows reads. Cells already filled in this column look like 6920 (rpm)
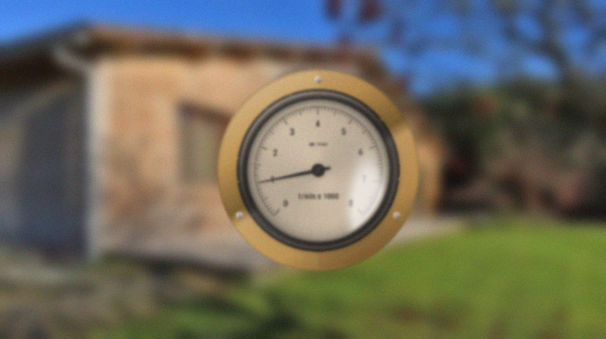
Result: 1000 (rpm)
